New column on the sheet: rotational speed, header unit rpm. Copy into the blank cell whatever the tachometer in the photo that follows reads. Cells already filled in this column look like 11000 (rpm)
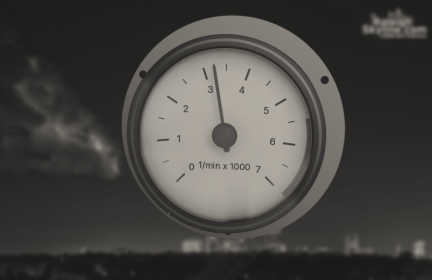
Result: 3250 (rpm)
